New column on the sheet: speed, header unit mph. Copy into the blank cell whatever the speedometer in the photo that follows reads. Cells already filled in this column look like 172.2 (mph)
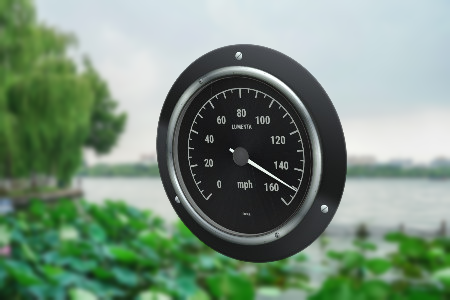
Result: 150 (mph)
